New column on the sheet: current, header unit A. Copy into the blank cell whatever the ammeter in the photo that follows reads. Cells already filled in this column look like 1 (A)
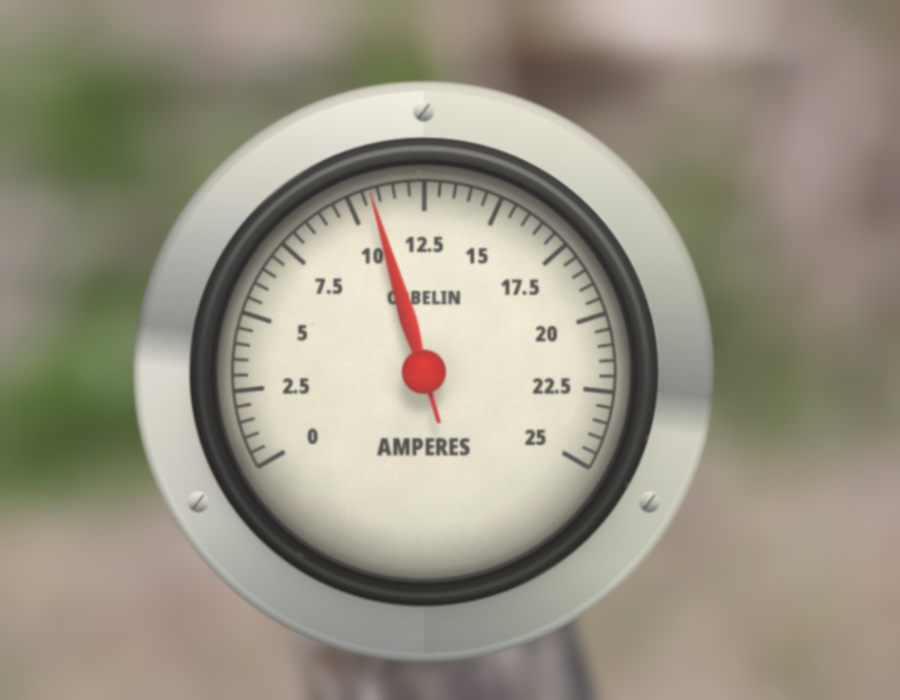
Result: 10.75 (A)
